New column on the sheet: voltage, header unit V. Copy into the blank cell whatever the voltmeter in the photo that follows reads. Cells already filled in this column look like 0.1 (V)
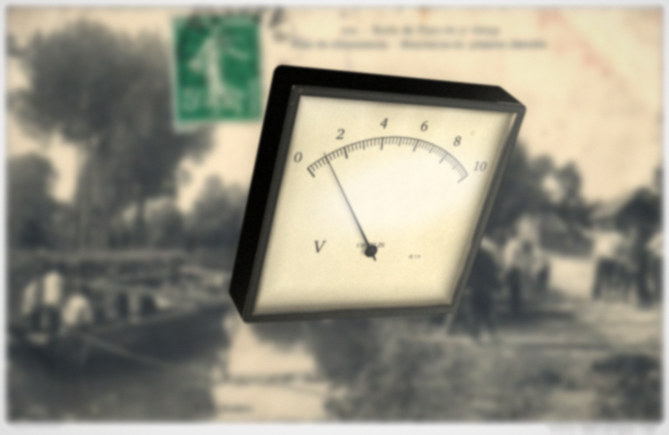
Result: 1 (V)
